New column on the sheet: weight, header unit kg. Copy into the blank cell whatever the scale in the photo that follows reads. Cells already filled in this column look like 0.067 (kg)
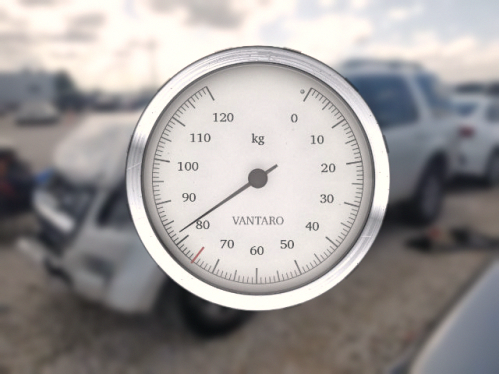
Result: 82 (kg)
